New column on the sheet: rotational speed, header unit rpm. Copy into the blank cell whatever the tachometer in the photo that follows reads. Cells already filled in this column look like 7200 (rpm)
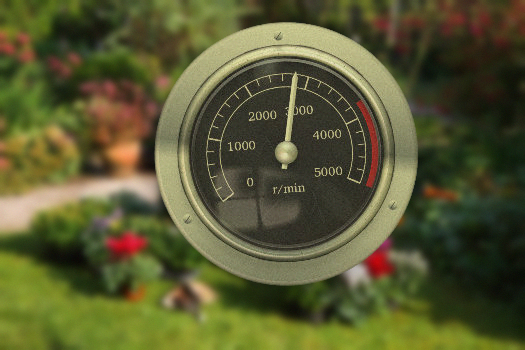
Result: 2800 (rpm)
